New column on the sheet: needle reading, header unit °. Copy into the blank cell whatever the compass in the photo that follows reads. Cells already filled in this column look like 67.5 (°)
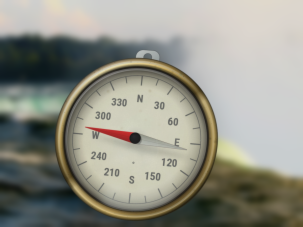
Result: 277.5 (°)
